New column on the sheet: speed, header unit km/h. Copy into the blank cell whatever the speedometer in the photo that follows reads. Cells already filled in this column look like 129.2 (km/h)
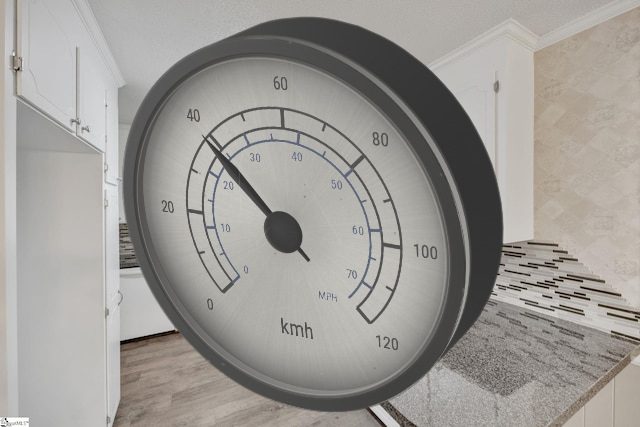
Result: 40 (km/h)
